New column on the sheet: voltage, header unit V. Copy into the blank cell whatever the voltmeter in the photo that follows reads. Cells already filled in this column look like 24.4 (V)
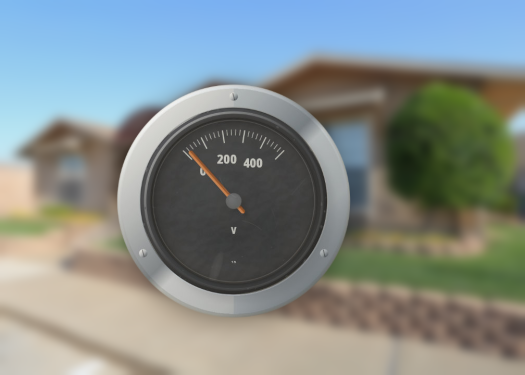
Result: 20 (V)
